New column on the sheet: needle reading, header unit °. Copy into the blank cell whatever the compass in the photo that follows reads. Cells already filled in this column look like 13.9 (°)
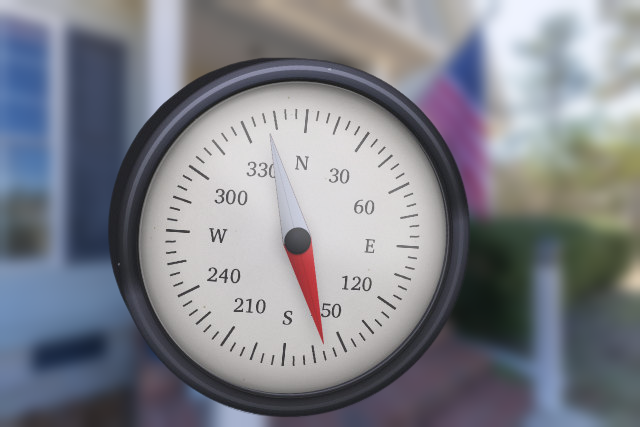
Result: 160 (°)
